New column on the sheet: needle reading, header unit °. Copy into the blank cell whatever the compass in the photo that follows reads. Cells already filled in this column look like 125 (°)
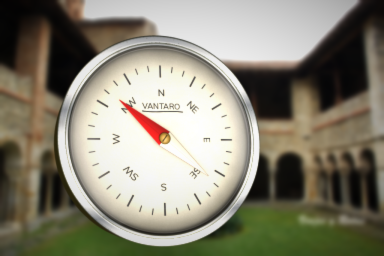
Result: 310 (°)
